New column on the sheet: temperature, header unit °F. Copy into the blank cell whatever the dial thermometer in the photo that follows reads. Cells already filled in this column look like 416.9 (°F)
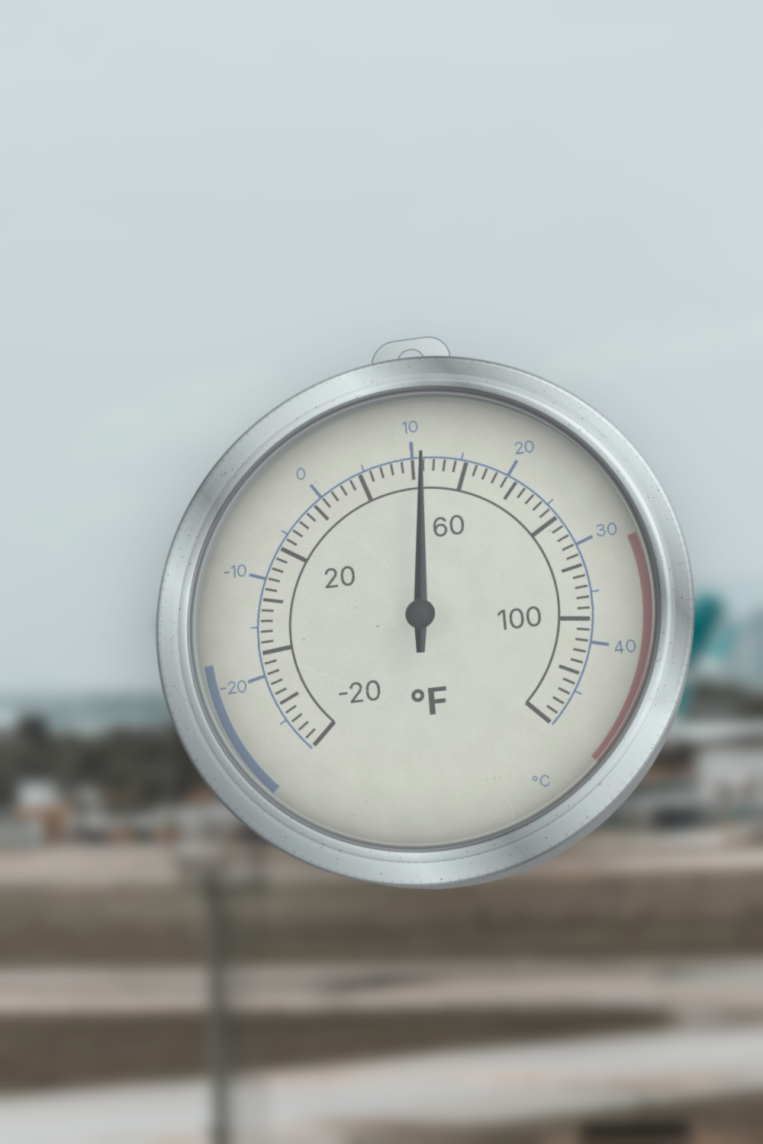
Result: 52 (°F)
